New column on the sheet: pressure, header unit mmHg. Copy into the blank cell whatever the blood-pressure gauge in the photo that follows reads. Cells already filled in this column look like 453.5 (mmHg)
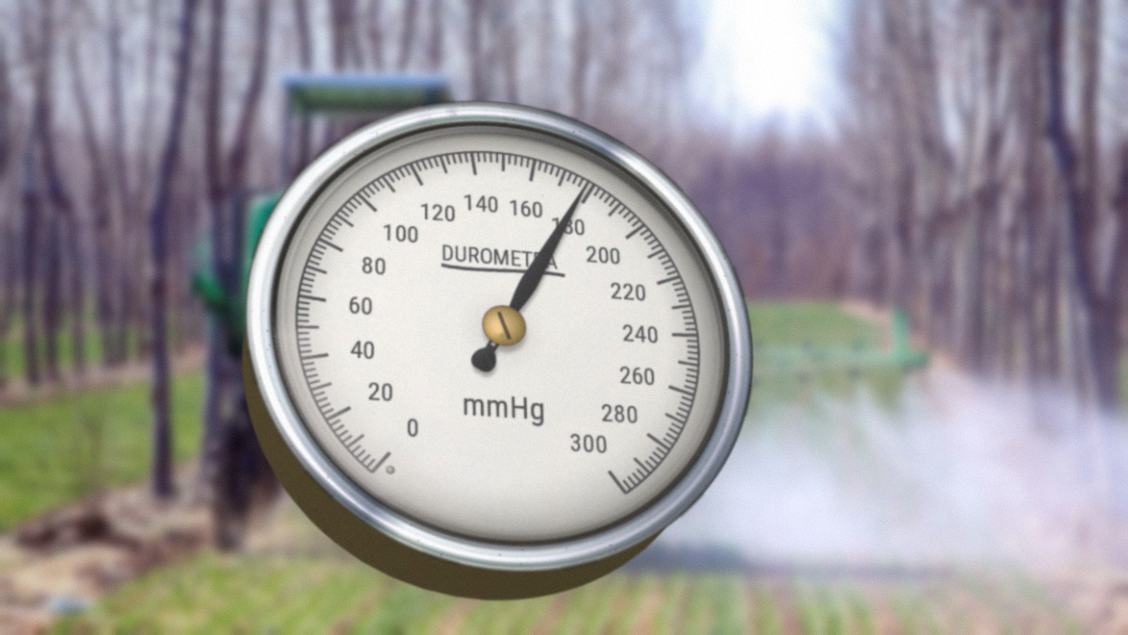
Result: 178 (mmHg)
